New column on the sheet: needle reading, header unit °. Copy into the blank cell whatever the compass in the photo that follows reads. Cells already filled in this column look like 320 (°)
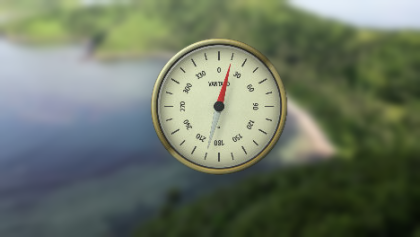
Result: 15 (°)
